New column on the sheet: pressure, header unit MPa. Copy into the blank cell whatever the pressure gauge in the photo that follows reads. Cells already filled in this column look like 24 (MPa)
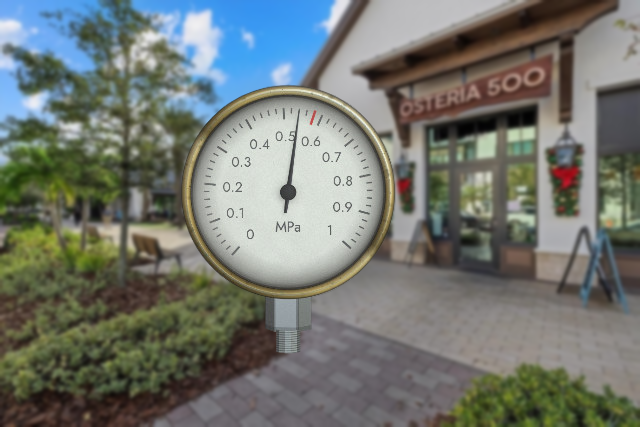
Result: 0.54 (MPa)
